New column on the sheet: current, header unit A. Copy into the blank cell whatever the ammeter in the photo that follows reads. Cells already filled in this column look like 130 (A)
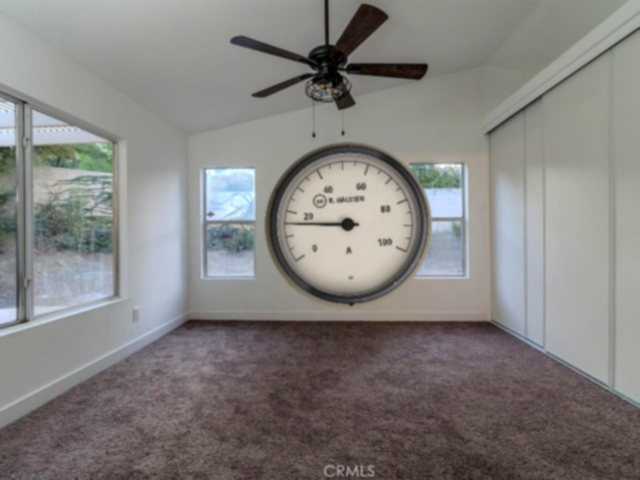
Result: 15 (A)
